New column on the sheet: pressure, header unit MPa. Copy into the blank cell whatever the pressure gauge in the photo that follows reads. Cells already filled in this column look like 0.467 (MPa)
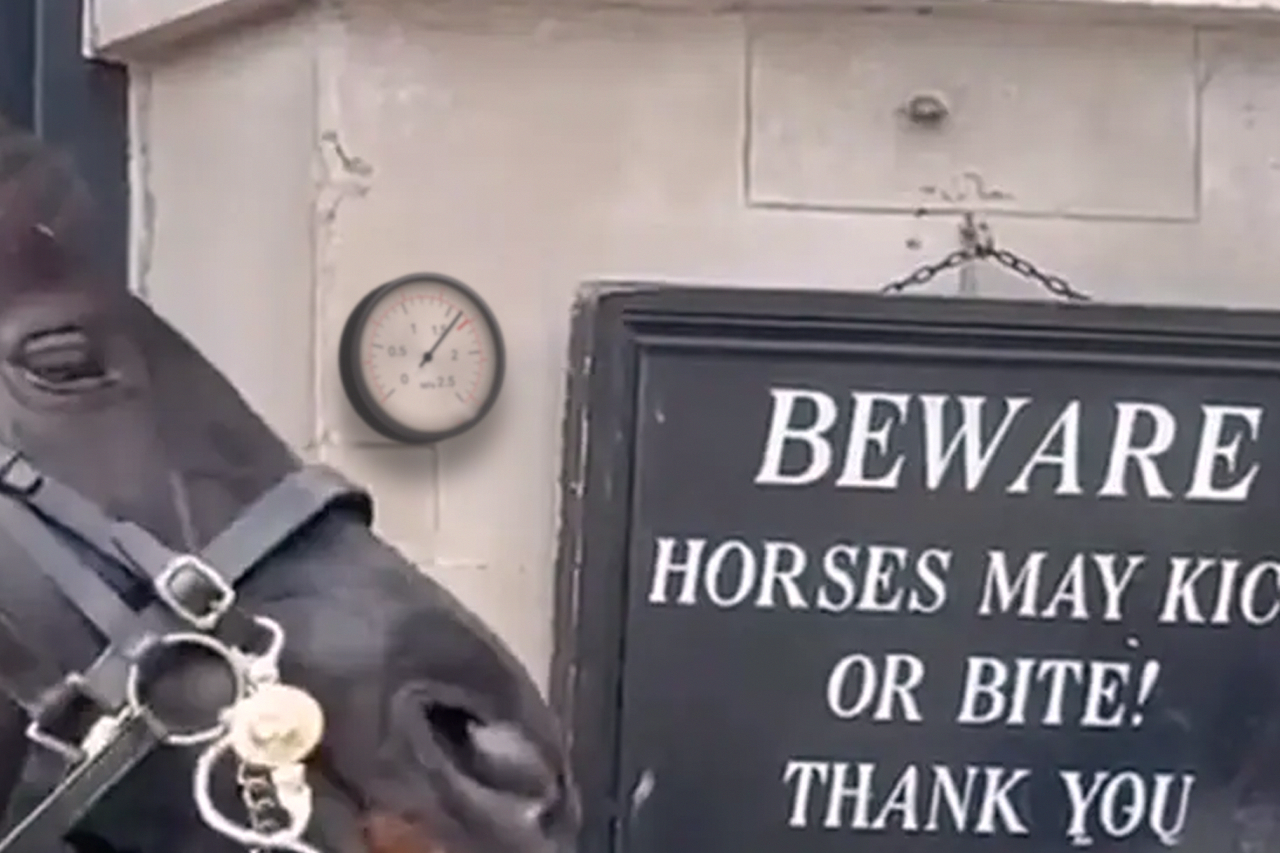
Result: 1.6 (MPa)
